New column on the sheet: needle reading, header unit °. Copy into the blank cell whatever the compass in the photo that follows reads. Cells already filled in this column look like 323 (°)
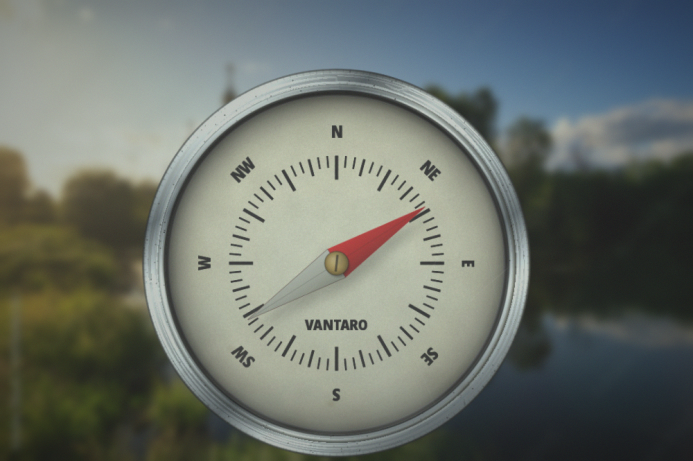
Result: 57.5 (°)
